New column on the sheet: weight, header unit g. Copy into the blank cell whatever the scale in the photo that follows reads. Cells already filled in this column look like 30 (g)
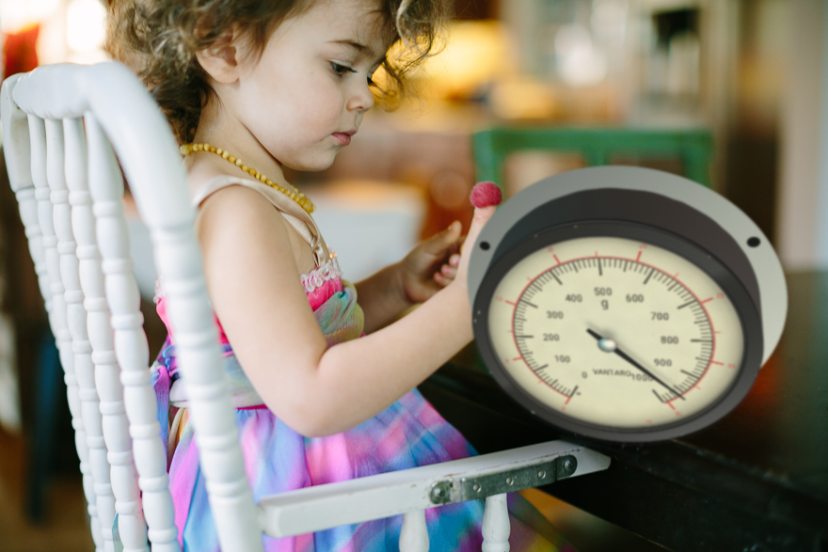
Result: 950 (g)
